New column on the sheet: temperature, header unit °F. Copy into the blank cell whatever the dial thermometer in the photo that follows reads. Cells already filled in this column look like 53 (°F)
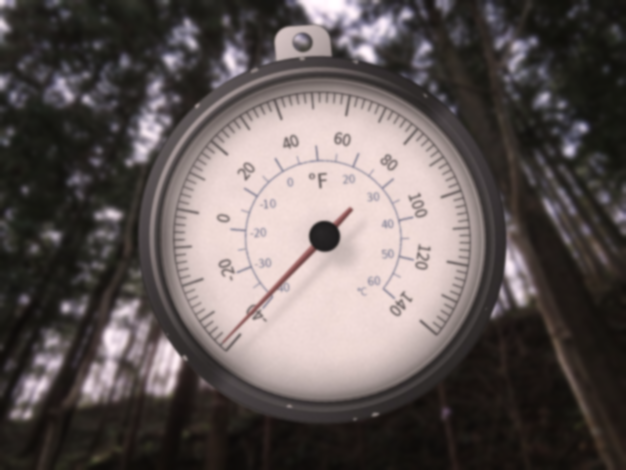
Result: -38 (°F)
